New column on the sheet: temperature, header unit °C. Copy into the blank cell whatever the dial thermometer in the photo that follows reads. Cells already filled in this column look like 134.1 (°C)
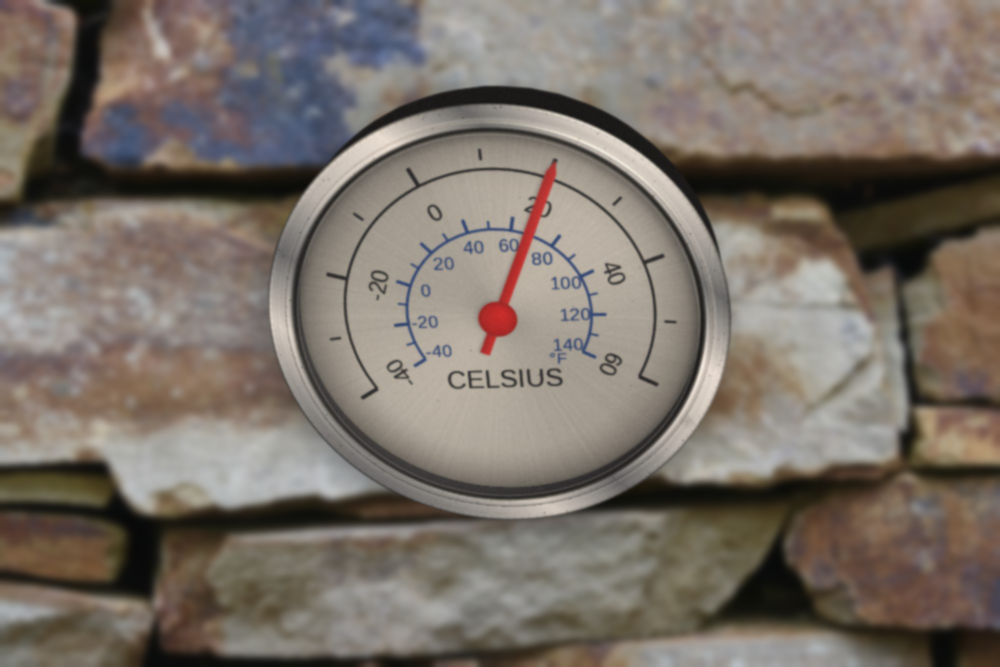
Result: 20 (°C)
